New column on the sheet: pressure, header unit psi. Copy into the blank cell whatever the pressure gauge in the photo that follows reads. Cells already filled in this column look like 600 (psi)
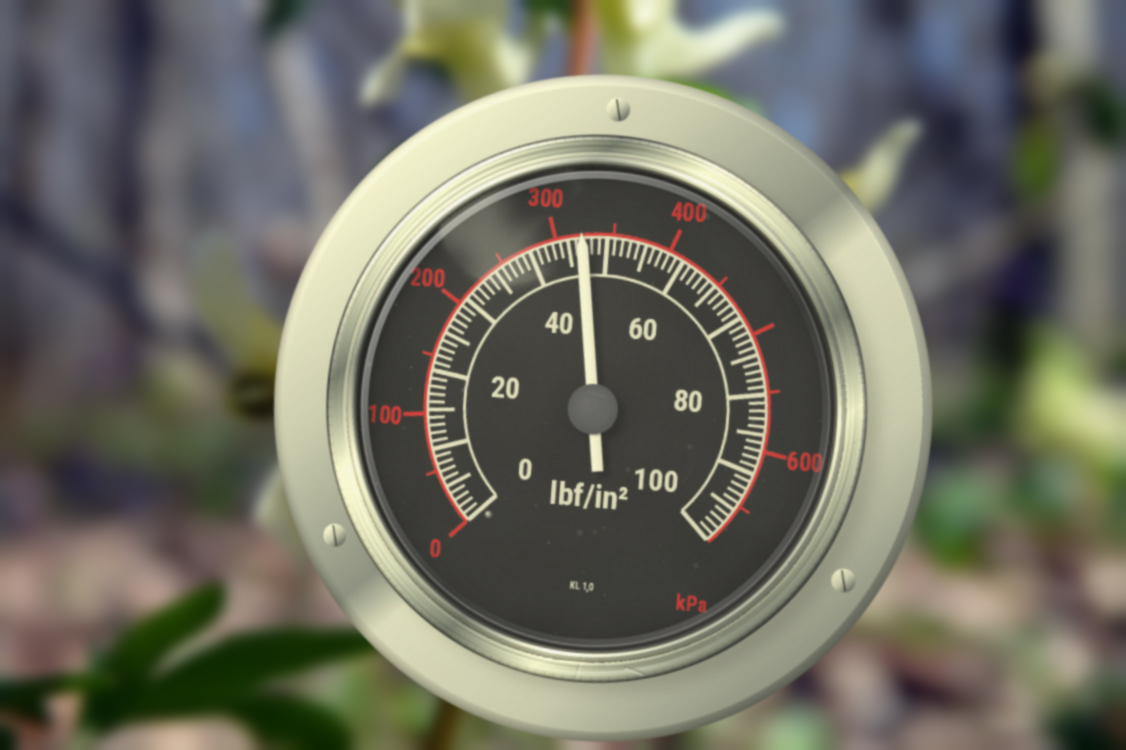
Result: 47 (psi)
